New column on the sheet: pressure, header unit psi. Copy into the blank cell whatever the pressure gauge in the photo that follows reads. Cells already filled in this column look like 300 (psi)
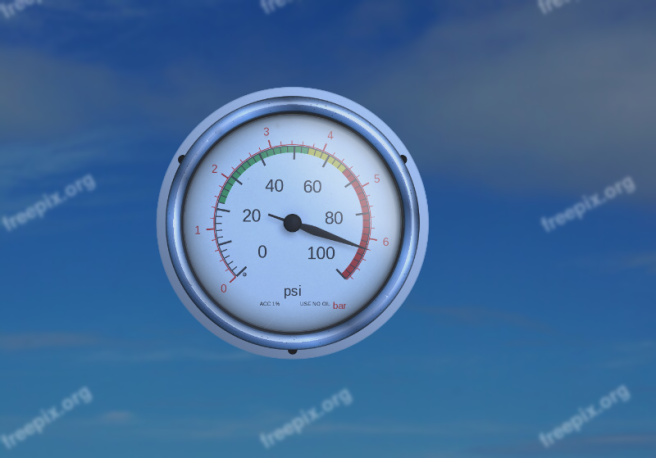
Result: 90 (psi)
